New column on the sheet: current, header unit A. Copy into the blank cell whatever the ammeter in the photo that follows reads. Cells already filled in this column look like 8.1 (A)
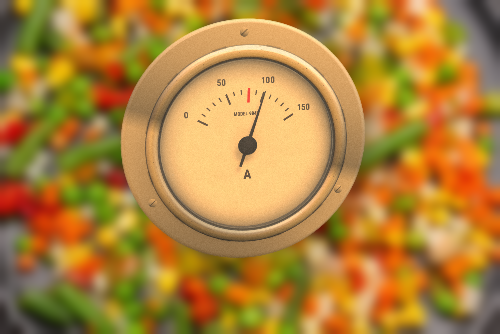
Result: 100 (A)
